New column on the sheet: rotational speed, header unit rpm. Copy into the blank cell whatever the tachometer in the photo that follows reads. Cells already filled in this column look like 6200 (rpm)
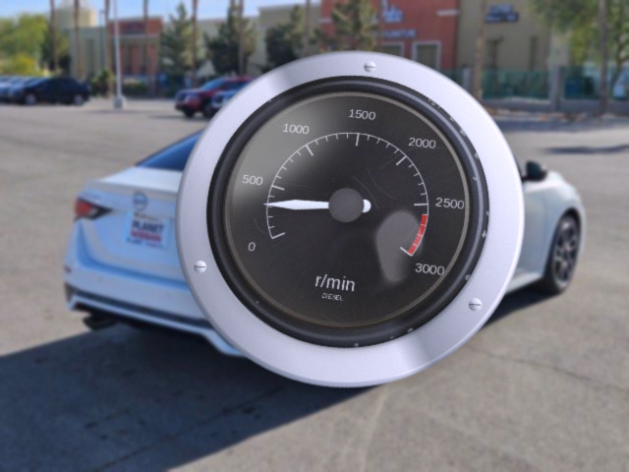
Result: 300 (rpm)
